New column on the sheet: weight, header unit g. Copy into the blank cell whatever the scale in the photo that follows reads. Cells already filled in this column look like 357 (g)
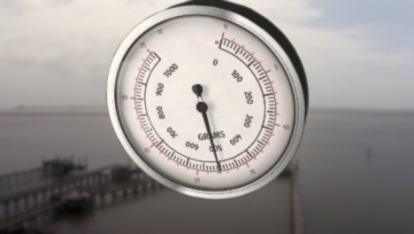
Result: 500 (g)
